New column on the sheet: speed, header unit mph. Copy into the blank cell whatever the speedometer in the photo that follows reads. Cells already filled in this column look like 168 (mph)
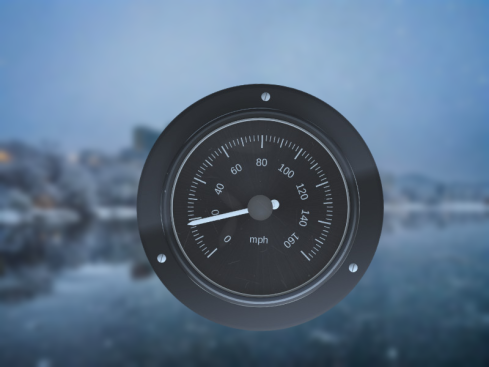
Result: 18 (mph)
